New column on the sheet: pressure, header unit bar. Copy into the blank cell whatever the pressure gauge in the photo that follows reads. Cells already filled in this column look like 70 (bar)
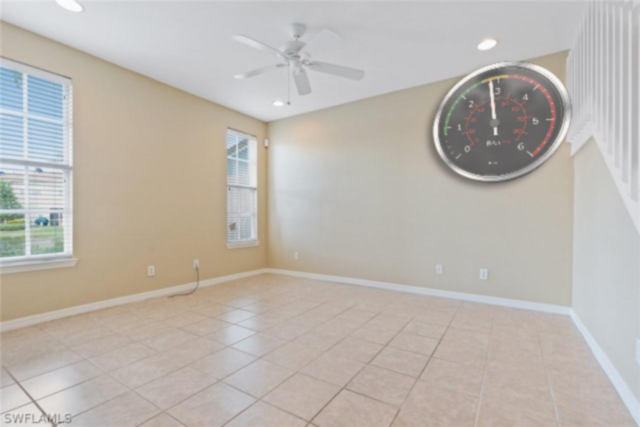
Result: 2.8 (bar)
